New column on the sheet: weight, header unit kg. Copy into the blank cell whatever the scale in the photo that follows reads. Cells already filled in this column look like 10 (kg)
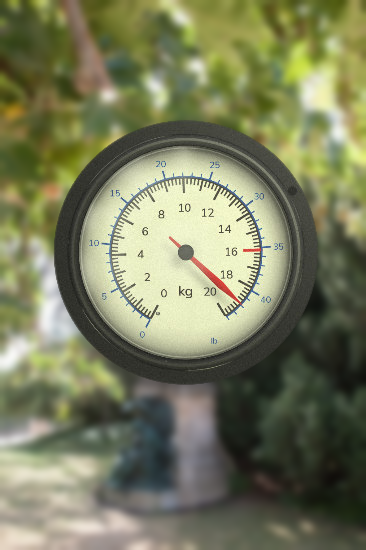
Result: 19 (kg)
